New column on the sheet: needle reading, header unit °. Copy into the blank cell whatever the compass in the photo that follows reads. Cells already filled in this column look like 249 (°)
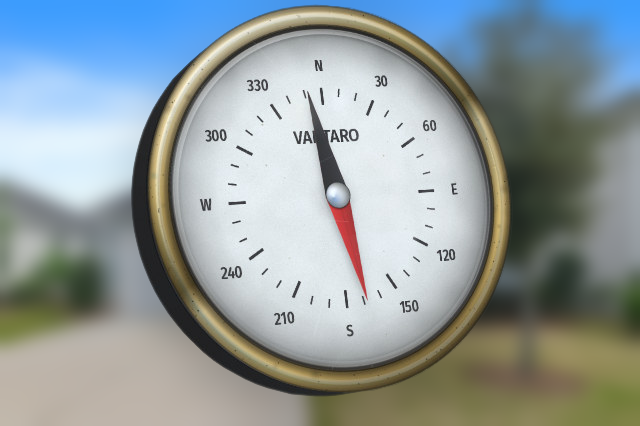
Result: 170 (°)
